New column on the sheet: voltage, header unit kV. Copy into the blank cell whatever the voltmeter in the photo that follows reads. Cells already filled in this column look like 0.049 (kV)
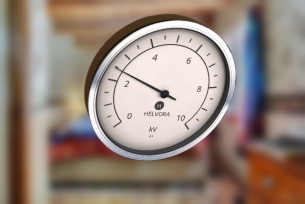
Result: 2.5 (kV)
